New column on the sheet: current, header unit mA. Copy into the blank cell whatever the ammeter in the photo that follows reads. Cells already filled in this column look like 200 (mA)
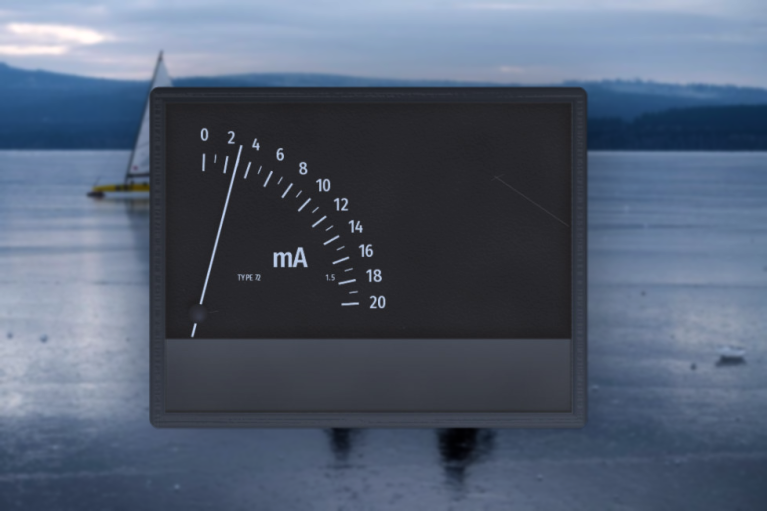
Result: 3 (mA)
